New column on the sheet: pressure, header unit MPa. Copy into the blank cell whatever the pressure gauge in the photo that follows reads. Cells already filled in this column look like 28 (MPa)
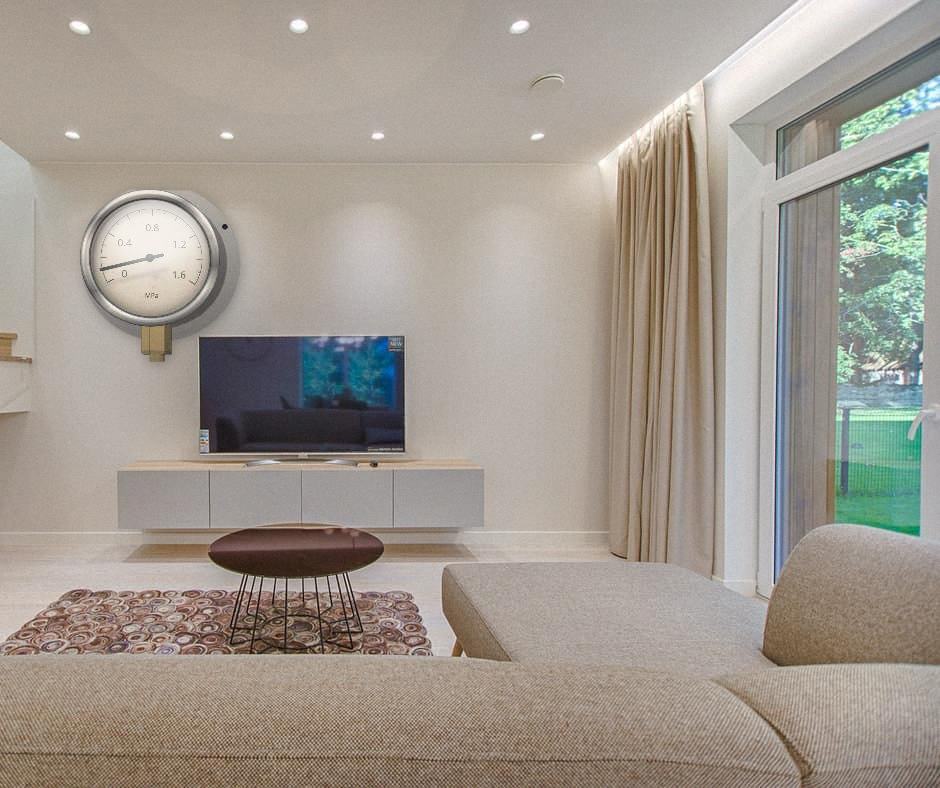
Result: 0.1 (MPa)
